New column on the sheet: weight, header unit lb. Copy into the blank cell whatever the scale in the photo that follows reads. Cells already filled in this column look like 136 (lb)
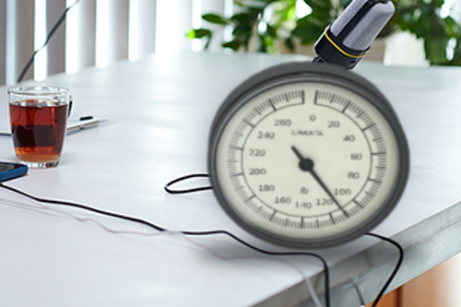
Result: 110 (lb)
